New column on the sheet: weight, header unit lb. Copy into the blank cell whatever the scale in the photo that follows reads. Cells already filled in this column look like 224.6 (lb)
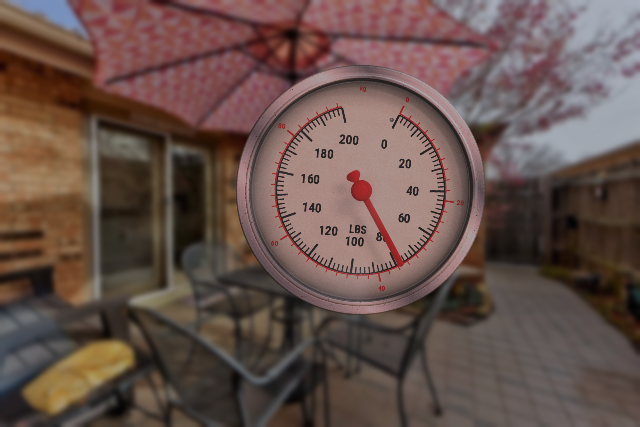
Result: 78 (lb)
